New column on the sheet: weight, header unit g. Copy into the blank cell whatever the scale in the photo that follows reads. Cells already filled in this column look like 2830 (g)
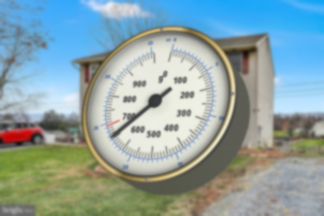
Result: 650 (g)
